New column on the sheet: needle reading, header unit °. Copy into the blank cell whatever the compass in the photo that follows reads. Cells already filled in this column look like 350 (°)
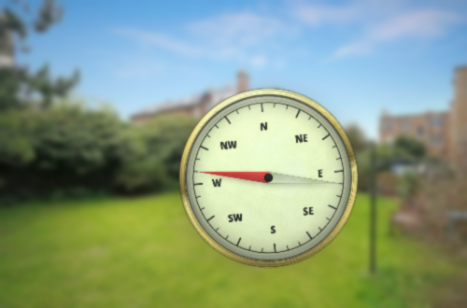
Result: 280 (°)
